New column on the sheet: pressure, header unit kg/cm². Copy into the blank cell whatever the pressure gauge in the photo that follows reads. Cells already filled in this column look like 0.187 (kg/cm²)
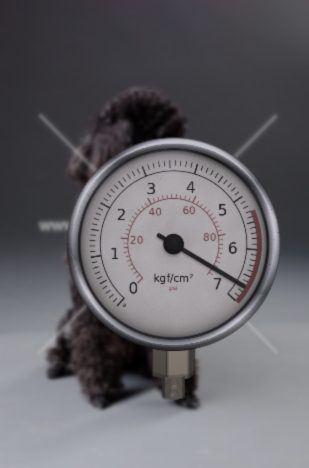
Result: 6.7 (kg/cm²)
